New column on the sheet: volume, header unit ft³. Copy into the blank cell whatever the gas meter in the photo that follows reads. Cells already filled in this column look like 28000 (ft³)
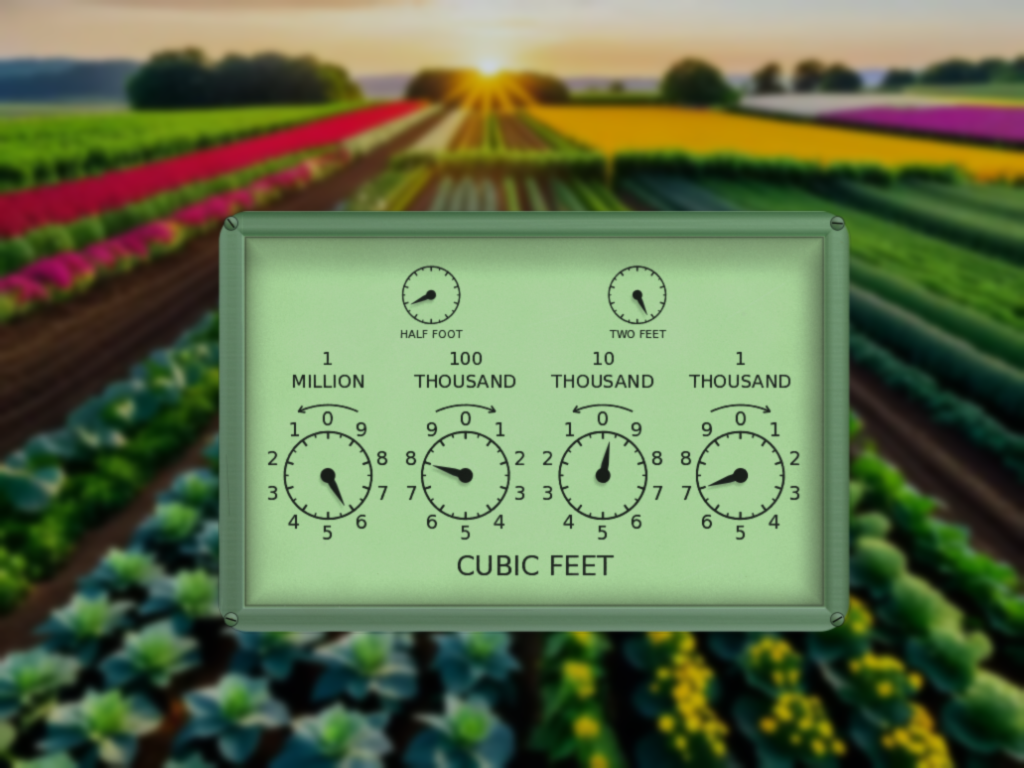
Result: 579700 (ft³)
